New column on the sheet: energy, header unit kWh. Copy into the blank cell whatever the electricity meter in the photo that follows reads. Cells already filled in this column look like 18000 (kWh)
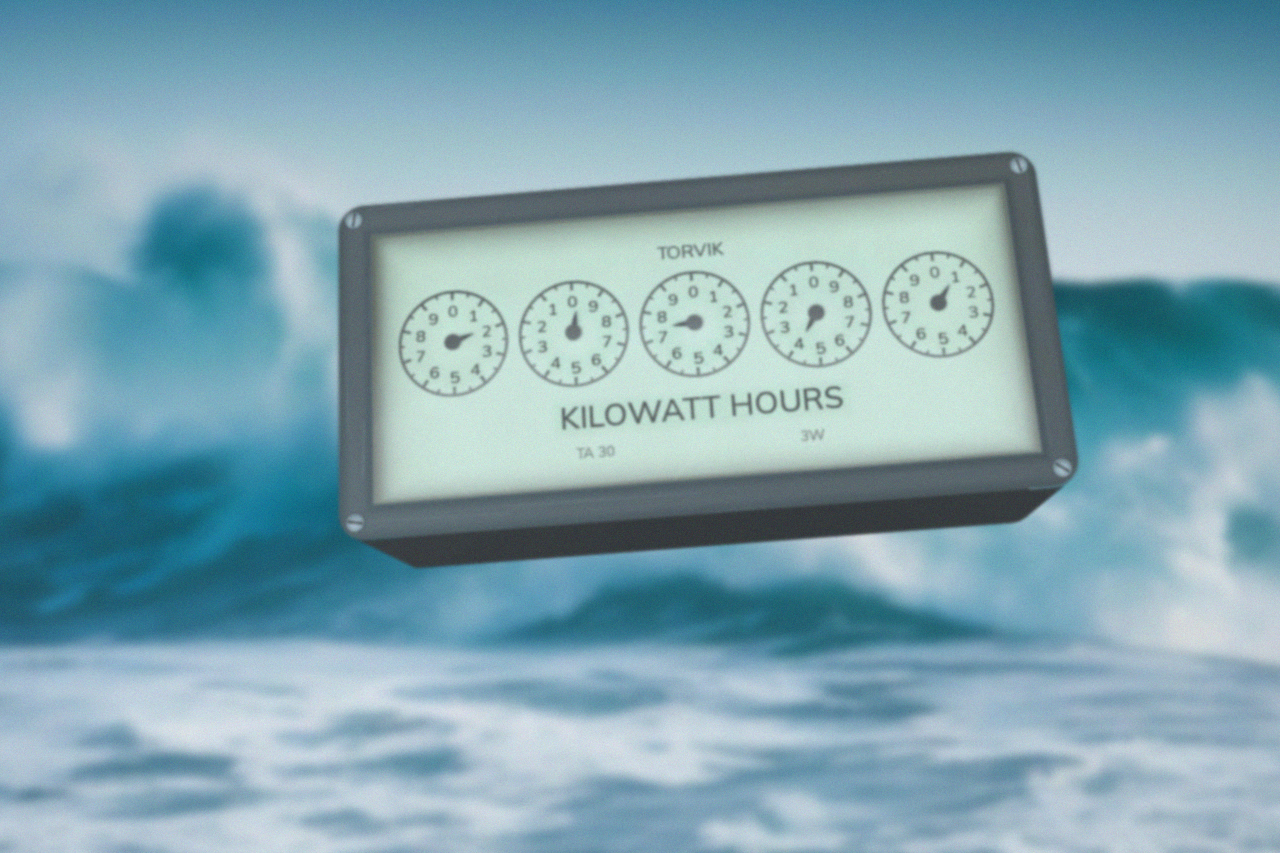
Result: 19741 (kWh)
